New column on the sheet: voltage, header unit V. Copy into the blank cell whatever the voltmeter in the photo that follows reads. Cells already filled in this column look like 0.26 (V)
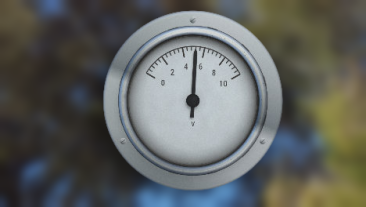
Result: 5.2 (V)
